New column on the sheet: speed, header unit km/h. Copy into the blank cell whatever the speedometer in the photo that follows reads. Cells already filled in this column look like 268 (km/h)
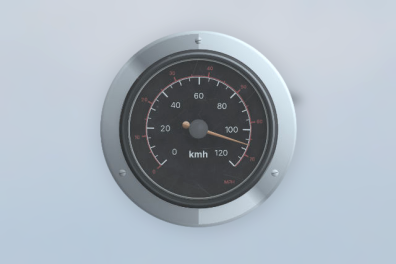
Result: 107.5 (km/h)
